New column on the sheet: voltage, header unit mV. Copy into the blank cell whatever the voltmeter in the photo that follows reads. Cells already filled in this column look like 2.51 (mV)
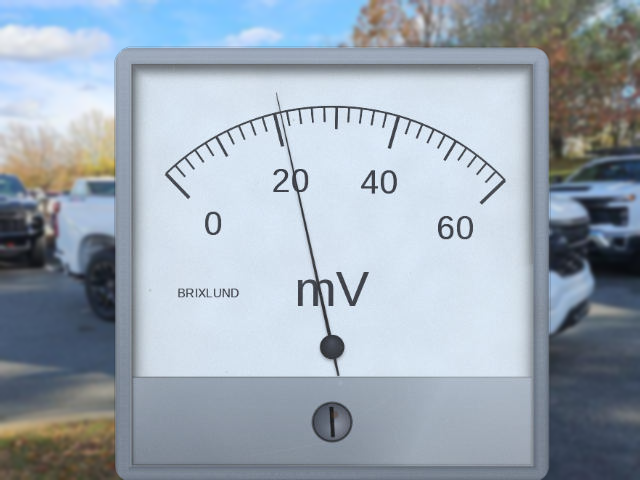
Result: 21 (mV)
